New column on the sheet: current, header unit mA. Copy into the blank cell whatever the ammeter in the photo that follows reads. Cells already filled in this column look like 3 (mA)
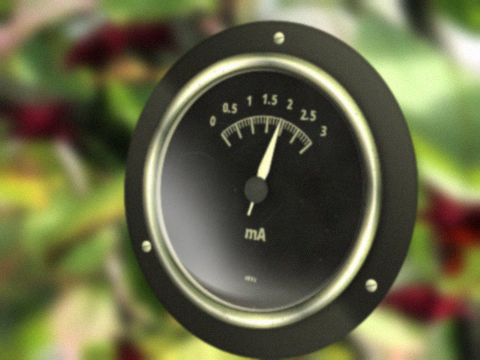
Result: 2 (mA)
